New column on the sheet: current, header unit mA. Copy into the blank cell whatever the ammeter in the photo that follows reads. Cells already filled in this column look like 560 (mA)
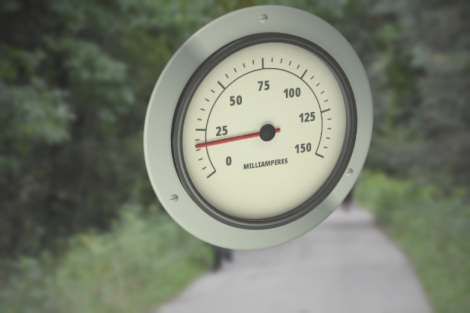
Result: 17.5 (mA)
